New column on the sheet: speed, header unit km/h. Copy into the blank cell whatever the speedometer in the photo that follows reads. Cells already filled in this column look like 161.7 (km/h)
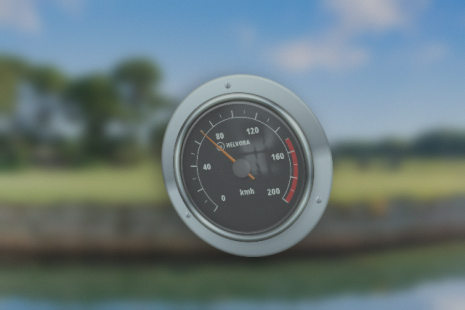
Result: 70 (km/h)
